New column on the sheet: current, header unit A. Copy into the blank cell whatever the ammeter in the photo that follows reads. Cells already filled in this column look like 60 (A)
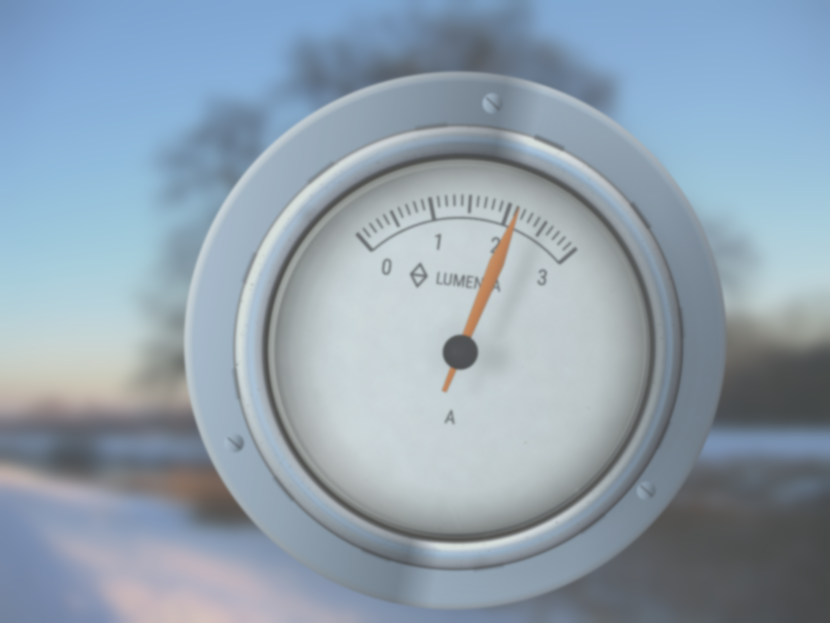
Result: 2.1 (A)
